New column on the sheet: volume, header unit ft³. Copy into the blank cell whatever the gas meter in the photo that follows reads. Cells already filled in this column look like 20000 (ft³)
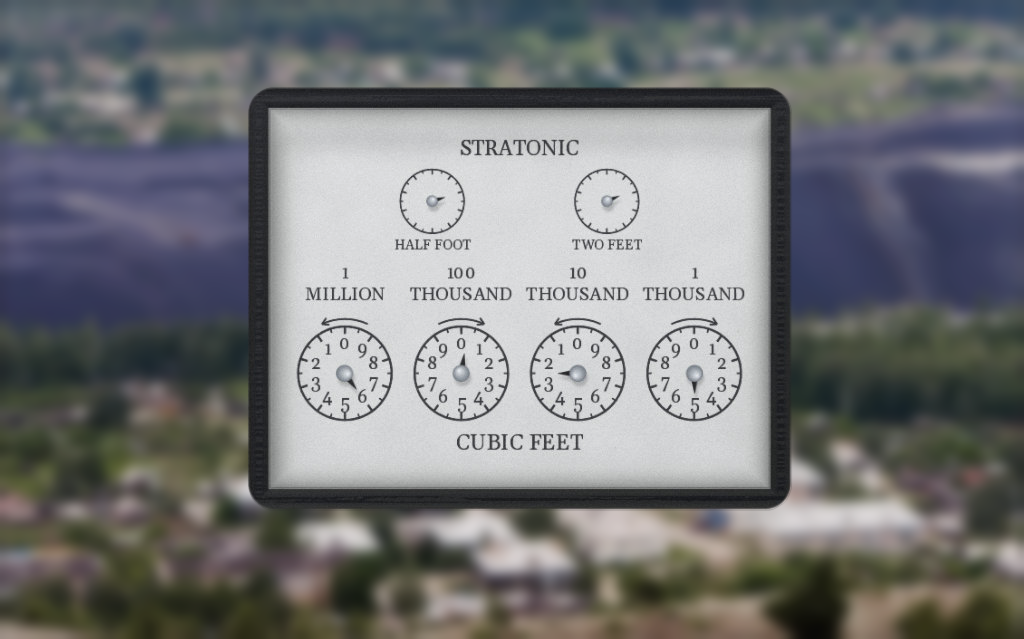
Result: 602500 (ft³)
